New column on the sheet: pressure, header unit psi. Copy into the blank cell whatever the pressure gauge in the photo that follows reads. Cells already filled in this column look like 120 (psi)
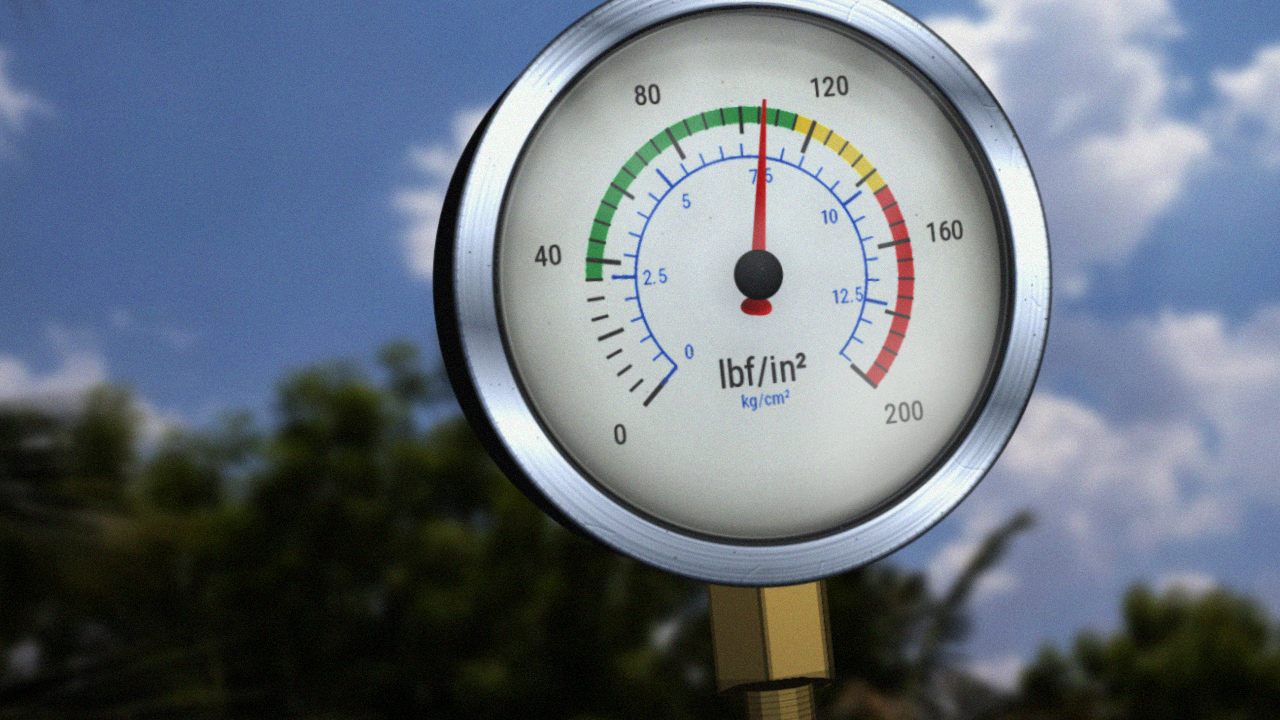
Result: 105 (psi)
